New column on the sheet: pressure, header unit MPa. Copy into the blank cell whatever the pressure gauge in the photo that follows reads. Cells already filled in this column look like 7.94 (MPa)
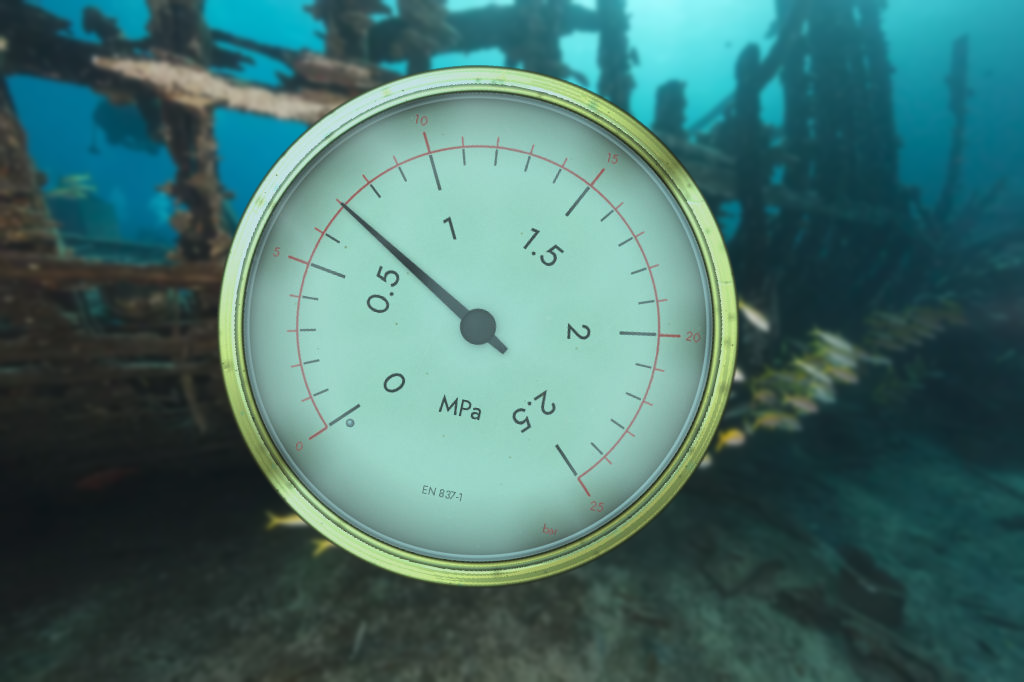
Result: 0.7 (MPa)
